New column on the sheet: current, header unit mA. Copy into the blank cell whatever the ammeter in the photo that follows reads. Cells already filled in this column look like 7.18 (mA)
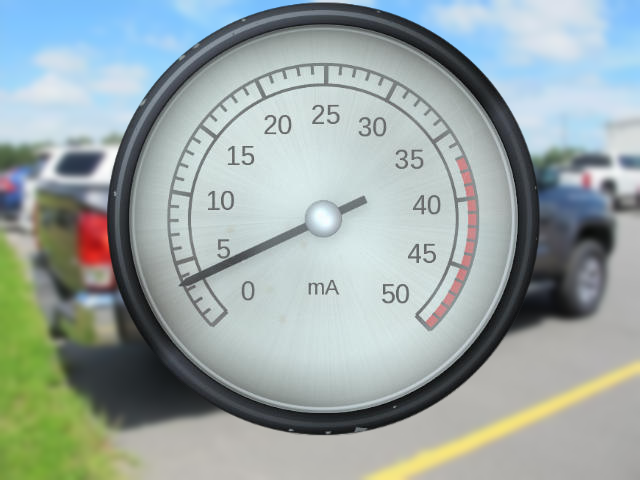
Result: 3.5 (mA)
